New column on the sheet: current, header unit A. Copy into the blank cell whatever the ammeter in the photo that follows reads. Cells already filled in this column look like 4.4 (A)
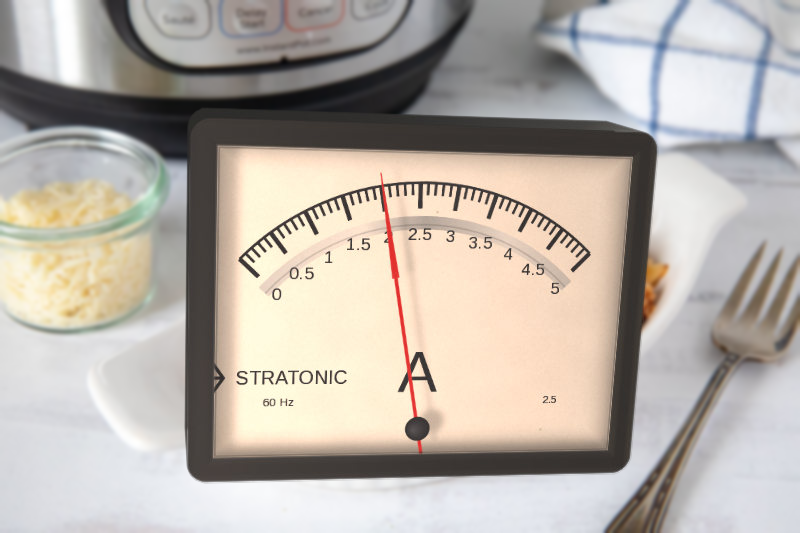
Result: 2 (A)
